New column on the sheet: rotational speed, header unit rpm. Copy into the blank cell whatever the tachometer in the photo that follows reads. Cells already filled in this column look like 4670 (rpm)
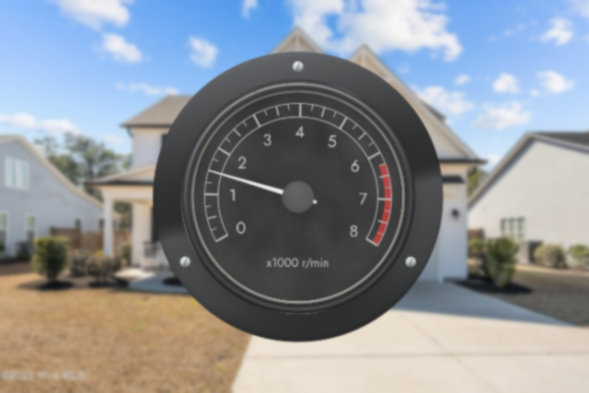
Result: 1500 (rpm)
